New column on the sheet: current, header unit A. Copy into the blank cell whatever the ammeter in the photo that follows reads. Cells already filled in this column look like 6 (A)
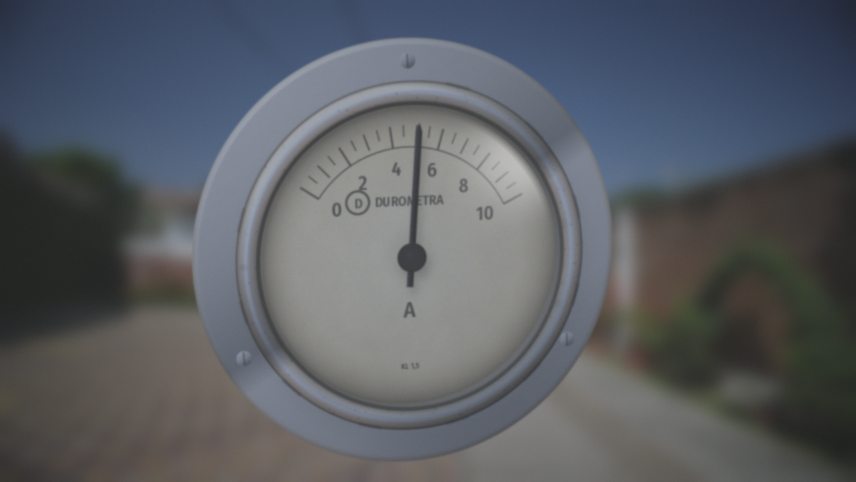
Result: 5 (A)
